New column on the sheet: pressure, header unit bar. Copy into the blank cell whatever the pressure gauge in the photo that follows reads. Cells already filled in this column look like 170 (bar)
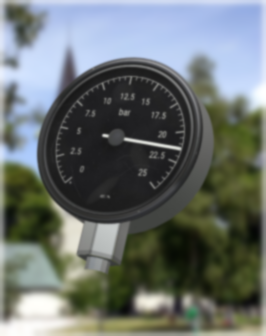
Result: 21.5 (bar)
